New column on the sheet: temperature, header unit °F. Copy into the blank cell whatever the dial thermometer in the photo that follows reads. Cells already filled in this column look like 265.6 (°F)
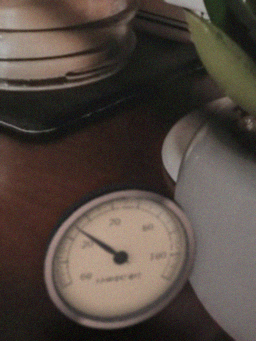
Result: -10 (°F)
